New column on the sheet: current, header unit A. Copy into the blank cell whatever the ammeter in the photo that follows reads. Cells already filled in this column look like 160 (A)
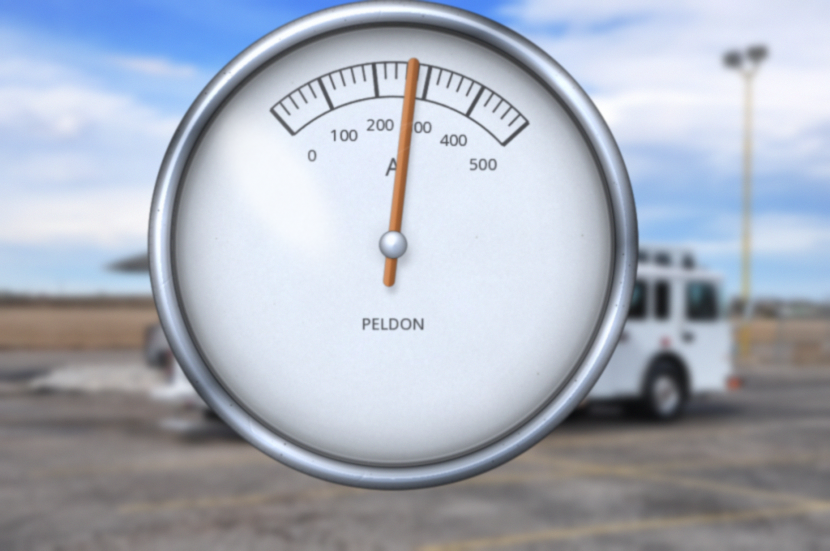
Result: 270 (A)
